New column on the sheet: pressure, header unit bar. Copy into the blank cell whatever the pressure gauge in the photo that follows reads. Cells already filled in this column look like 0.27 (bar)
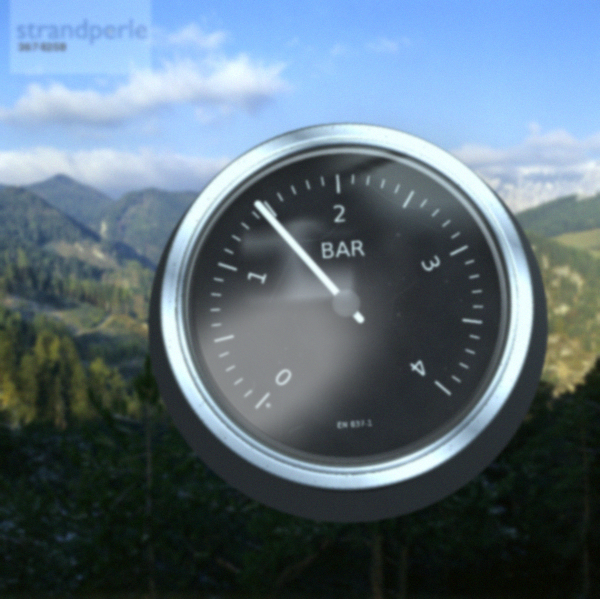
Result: 1.45 (bar)
